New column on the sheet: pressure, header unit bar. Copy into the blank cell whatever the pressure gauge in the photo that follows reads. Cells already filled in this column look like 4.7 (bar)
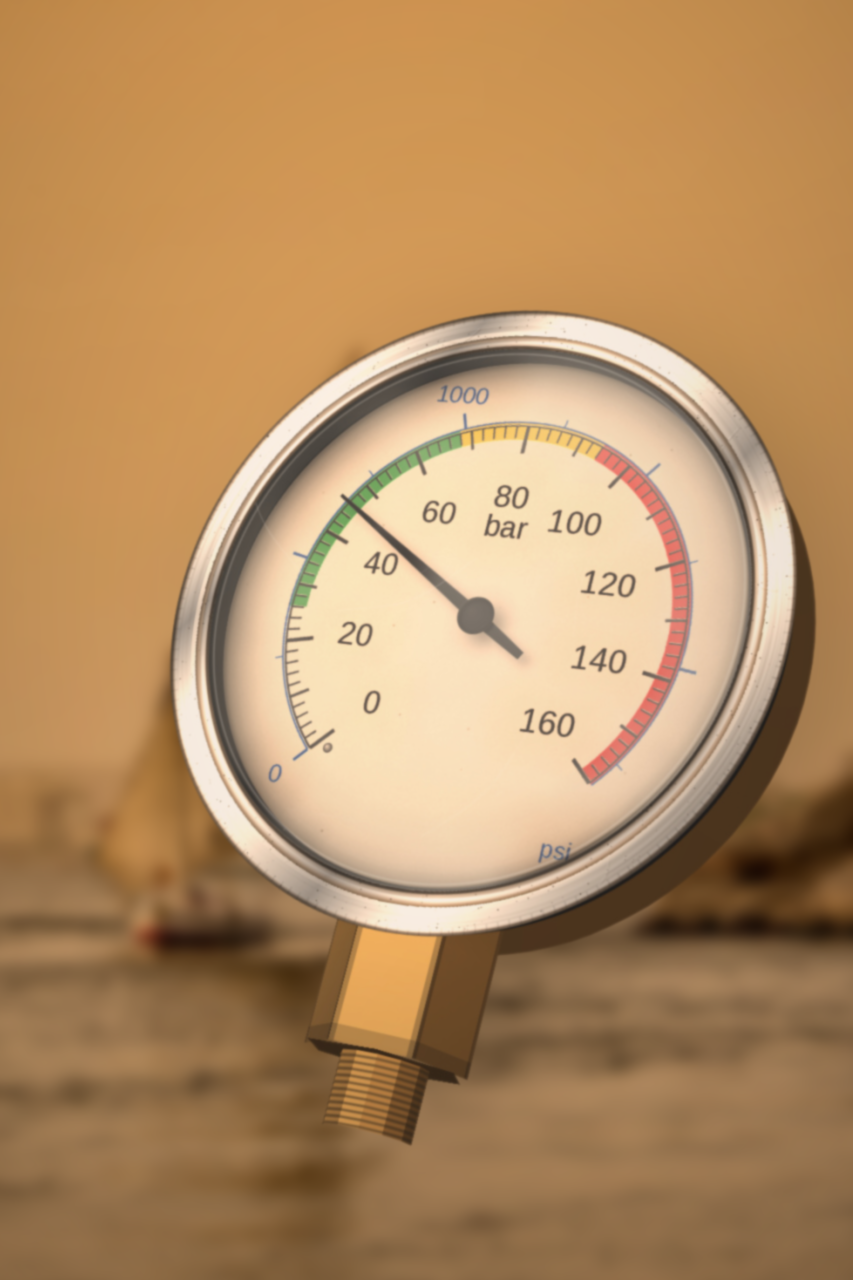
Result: 46 (bar)
